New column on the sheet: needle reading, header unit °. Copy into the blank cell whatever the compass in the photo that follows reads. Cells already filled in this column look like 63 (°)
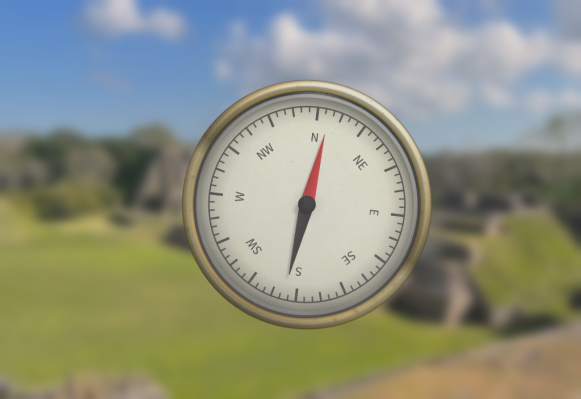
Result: 7.5 (°)
